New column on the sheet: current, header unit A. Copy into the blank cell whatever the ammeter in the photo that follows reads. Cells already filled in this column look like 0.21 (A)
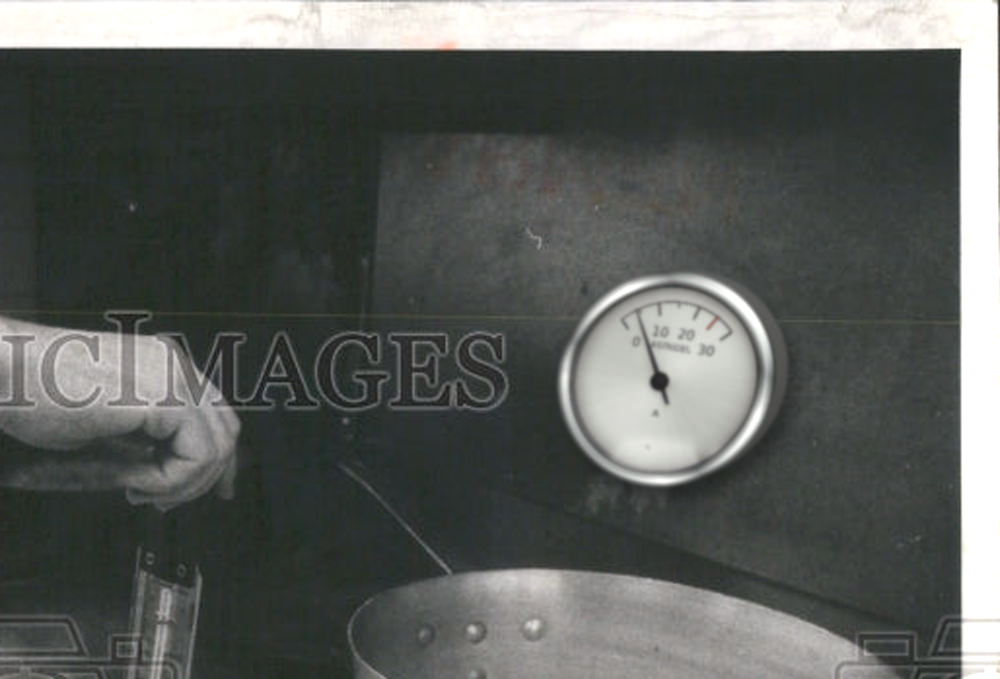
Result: 5 (A)
